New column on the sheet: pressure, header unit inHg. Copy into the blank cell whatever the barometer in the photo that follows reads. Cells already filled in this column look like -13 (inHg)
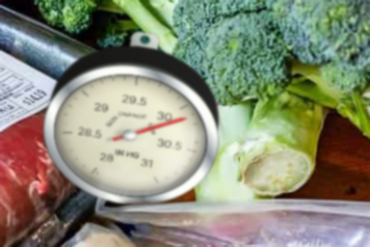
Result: 30.1 (inHg)
